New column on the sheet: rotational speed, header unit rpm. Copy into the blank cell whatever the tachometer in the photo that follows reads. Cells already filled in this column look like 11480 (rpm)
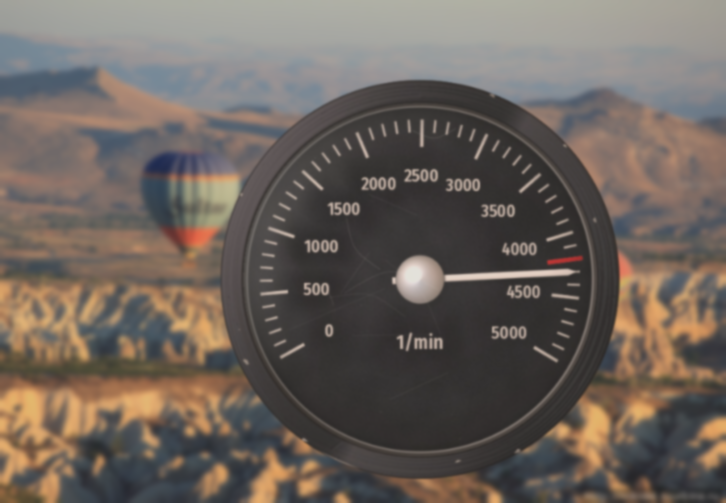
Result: 4300 (rpm)
